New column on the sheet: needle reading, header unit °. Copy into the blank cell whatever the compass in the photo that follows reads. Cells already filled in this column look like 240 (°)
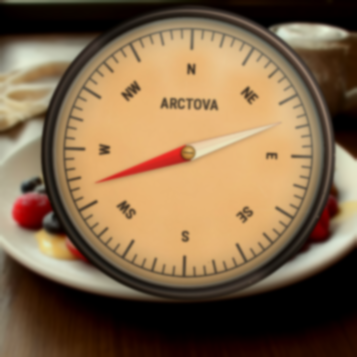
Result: 250 (°)
